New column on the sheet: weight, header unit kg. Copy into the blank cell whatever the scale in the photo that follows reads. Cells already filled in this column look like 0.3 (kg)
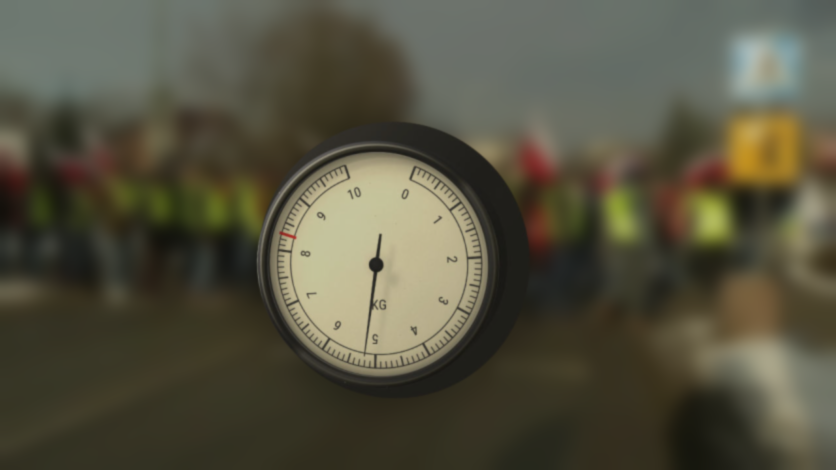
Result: 5.2 (kg)
